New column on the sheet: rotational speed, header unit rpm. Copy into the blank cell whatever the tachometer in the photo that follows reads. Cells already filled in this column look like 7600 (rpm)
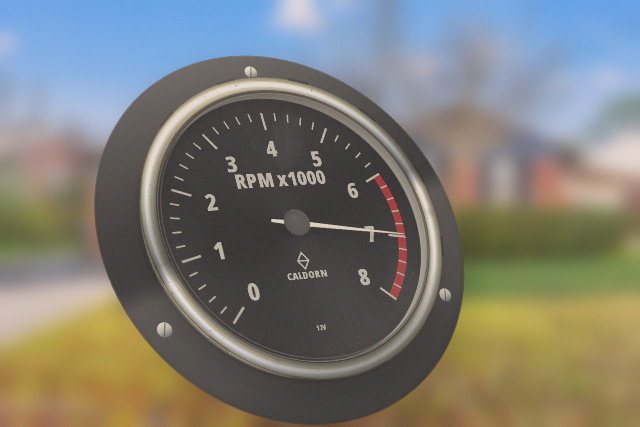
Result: 7000 (rpm)
